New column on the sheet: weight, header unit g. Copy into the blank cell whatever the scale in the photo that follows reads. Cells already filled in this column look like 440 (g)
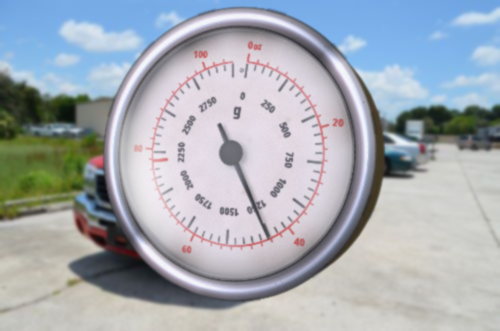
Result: 1250 (g)
